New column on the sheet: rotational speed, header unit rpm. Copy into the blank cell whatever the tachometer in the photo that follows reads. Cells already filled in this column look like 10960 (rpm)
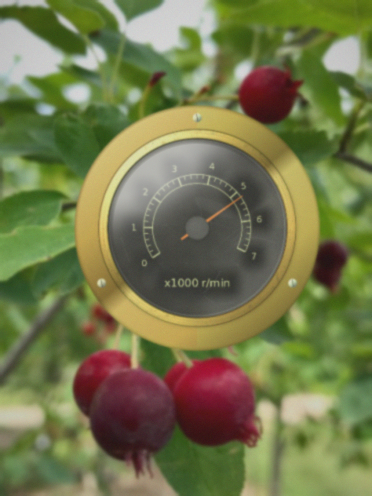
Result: 5200 (rpm)
